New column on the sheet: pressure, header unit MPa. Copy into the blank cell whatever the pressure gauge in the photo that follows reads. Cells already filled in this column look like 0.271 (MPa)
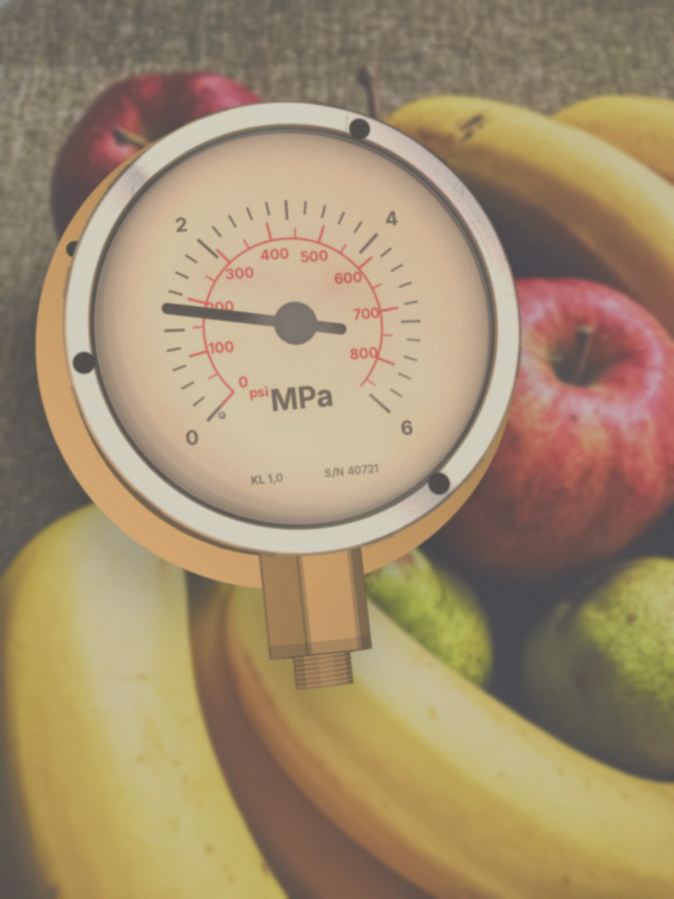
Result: 1.2 (MPa)
